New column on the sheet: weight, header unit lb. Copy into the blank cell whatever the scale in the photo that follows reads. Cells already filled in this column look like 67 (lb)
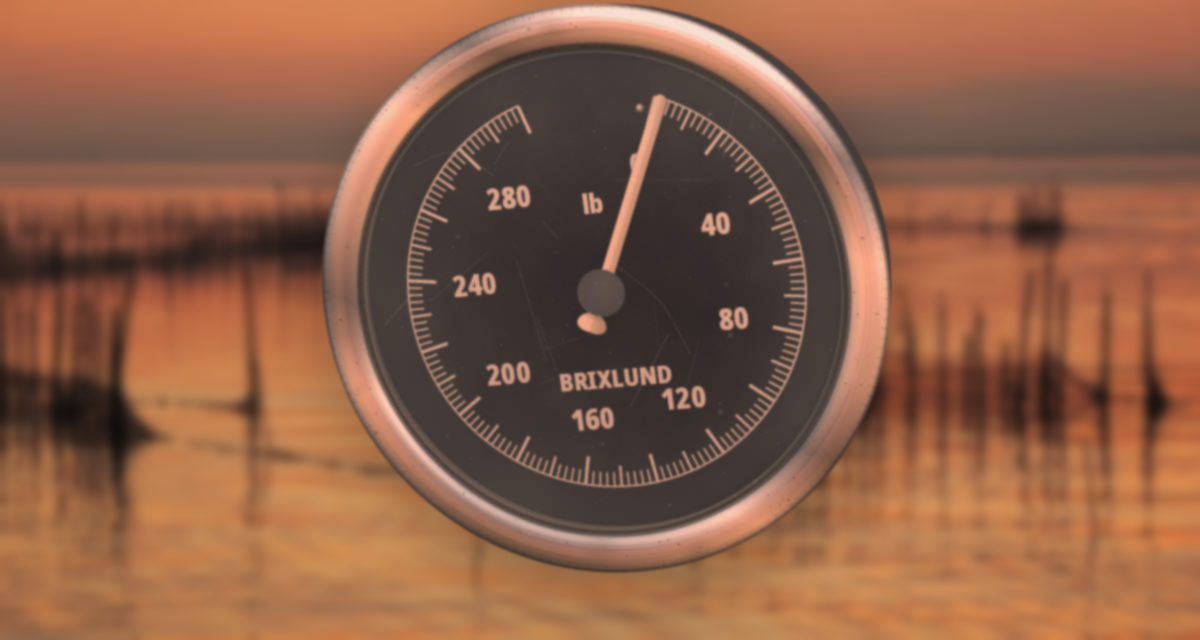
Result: 2 (lb)
